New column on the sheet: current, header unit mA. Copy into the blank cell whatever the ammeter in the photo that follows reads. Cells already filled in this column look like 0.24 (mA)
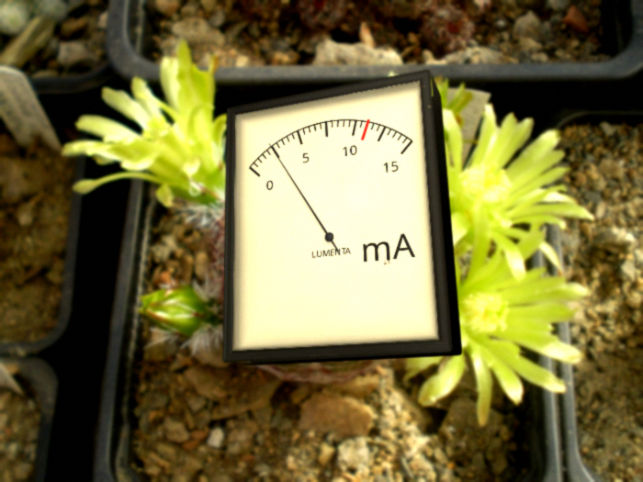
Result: 2.5 (mA)
